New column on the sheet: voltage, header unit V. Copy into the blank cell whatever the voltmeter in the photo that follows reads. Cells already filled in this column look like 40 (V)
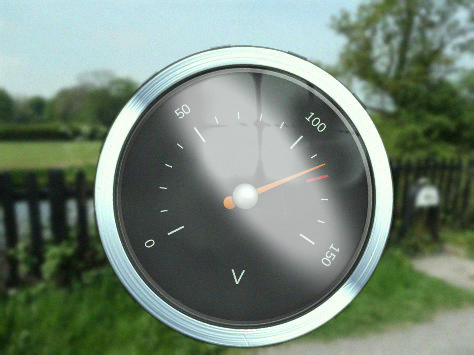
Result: 115 (V)
